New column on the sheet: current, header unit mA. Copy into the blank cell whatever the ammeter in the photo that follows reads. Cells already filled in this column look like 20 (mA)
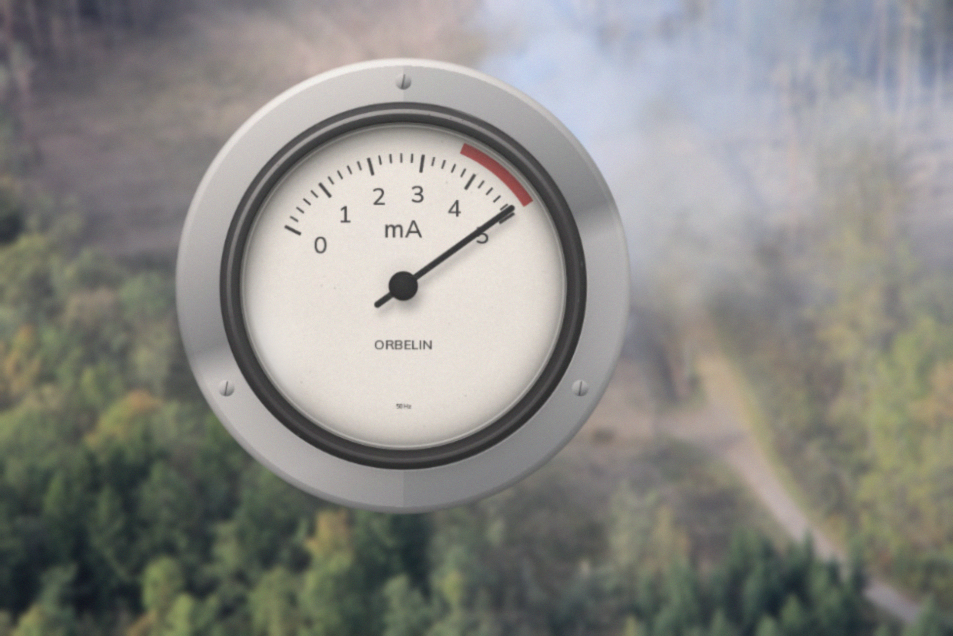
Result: 4.9 (mA)
